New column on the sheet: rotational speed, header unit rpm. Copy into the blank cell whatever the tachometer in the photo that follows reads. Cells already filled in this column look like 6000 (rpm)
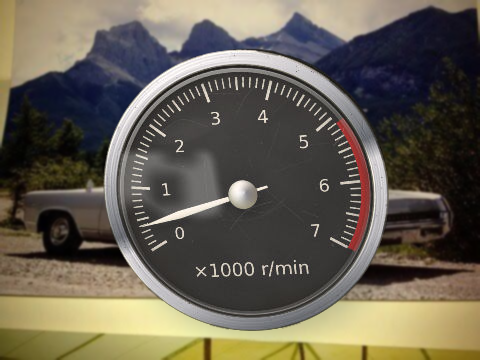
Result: 400 (rpm)
